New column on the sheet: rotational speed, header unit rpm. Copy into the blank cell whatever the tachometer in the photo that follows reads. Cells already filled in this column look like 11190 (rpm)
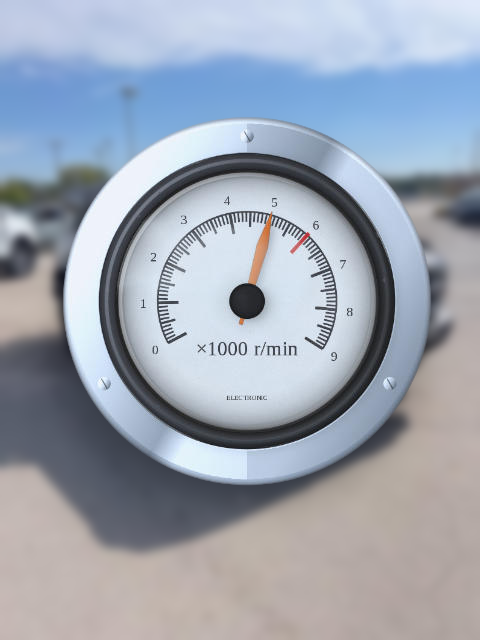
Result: 5000 (rpm)
